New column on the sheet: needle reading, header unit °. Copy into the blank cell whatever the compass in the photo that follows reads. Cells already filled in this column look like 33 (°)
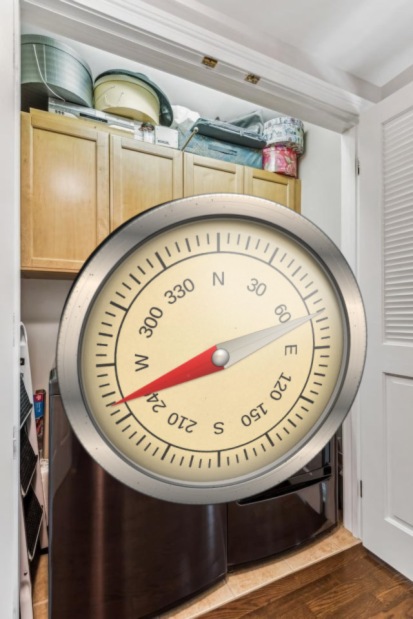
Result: 250 (°)
